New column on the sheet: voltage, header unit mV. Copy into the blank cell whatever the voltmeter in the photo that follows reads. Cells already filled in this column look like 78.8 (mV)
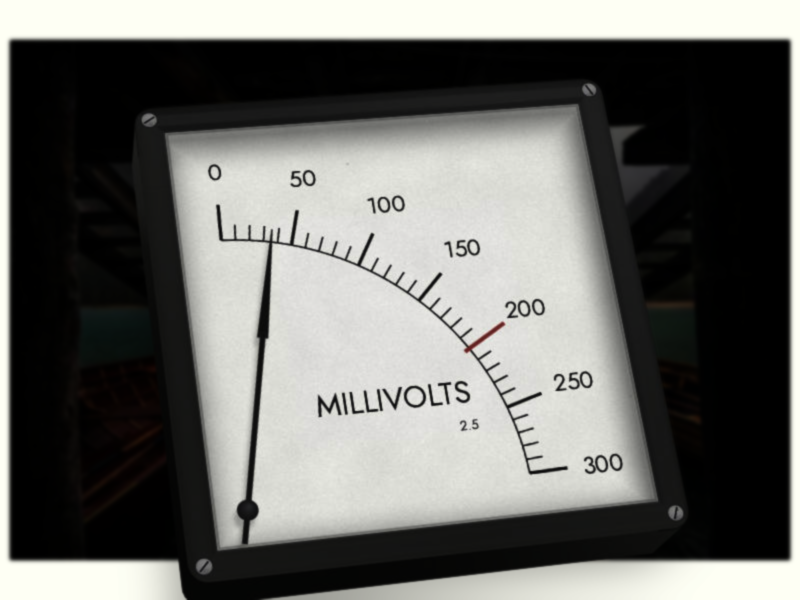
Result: 35 (mV)
